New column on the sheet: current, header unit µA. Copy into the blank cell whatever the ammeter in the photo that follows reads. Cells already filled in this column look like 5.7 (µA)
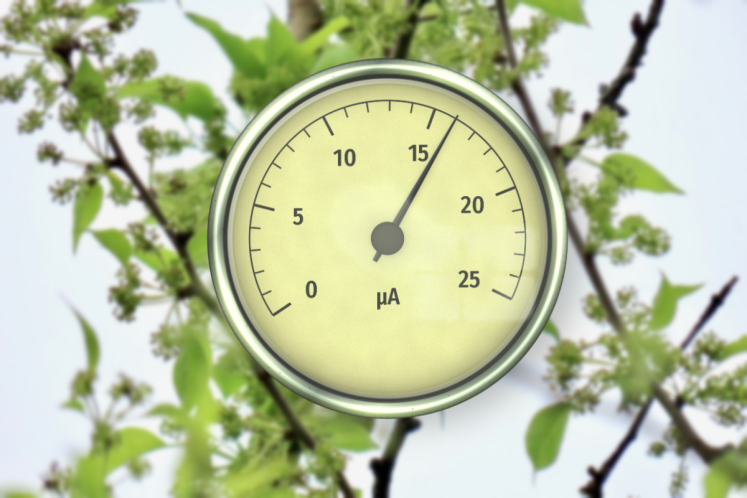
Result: 16 (µA)
